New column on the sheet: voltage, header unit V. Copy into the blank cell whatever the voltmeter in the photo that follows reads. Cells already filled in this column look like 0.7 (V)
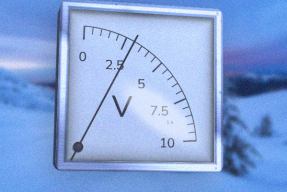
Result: 3 (V)
